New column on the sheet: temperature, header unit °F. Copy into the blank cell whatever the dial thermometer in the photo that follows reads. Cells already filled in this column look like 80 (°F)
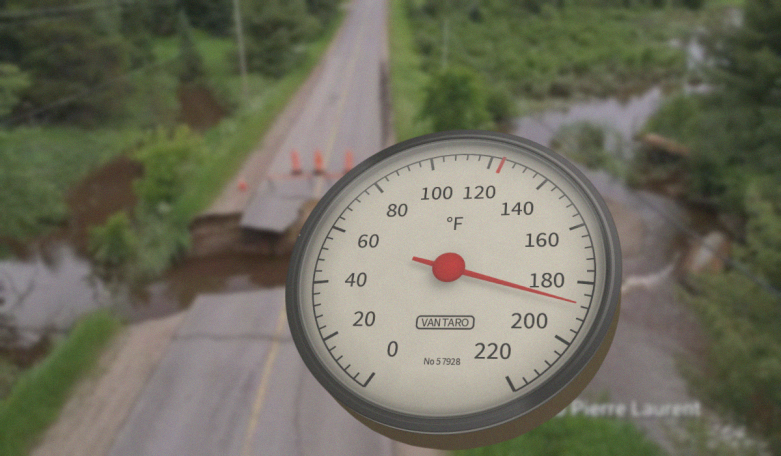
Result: 188 (°F)
